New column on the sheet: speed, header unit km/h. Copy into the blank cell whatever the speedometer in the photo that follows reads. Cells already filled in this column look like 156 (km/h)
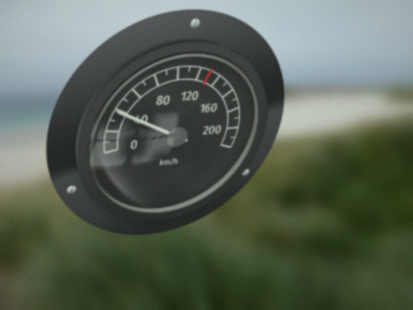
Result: 40 (km/h)
